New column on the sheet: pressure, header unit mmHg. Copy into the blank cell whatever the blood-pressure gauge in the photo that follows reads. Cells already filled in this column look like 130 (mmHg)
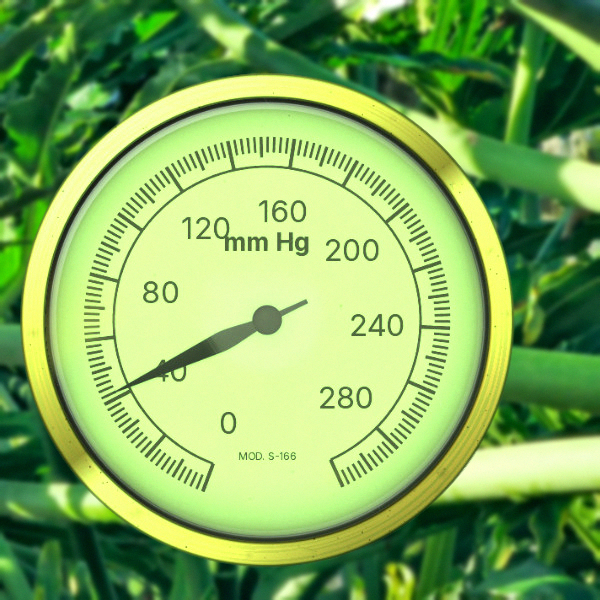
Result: 42 (mmHg)
